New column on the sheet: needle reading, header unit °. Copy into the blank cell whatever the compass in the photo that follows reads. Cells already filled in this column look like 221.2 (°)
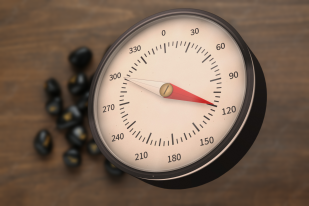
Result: 120 (°)
